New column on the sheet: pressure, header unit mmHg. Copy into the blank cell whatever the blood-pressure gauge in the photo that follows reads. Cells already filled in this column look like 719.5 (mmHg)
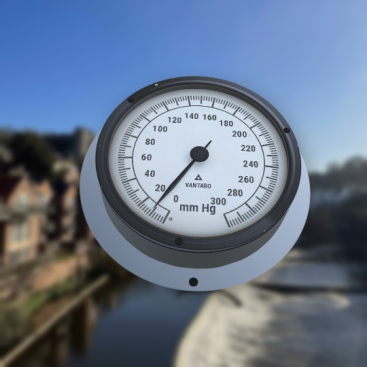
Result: 10 (mmHg)
